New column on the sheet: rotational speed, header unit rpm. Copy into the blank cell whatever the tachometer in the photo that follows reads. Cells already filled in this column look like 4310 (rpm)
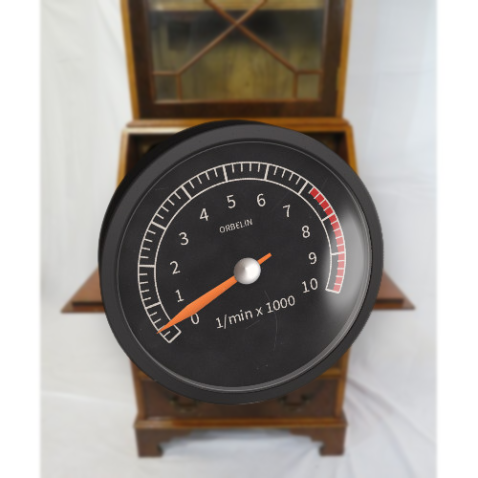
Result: 400 (rpm)
